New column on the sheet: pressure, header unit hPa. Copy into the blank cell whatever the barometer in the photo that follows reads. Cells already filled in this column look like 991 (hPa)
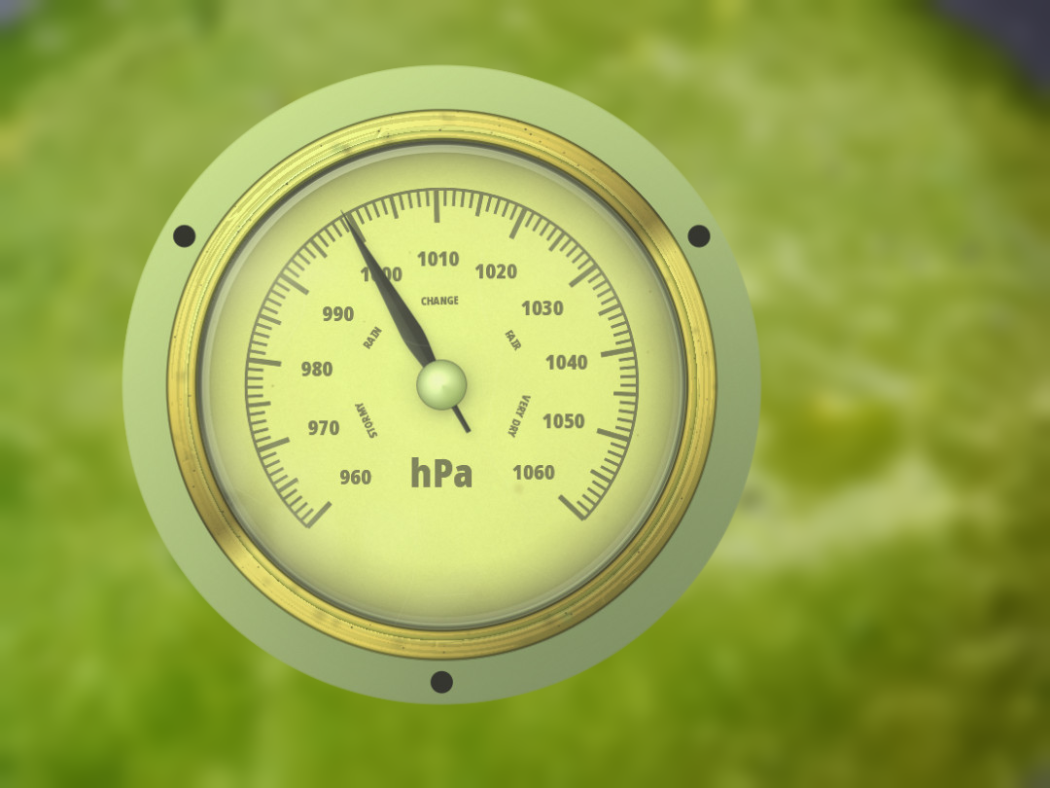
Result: 999.5 (hPa)
